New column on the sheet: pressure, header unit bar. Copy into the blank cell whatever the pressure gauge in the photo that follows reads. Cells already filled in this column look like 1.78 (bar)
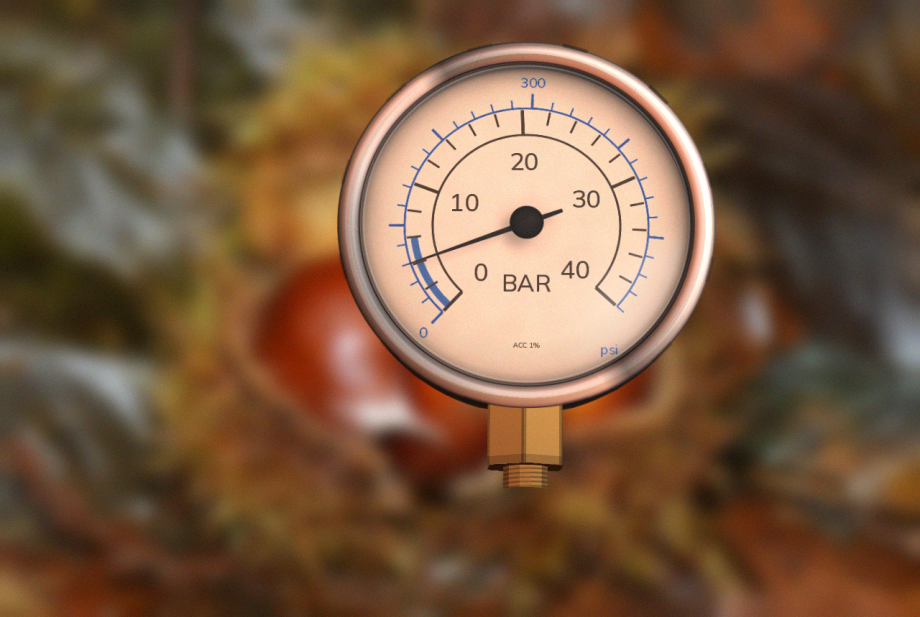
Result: 4 (bar)
